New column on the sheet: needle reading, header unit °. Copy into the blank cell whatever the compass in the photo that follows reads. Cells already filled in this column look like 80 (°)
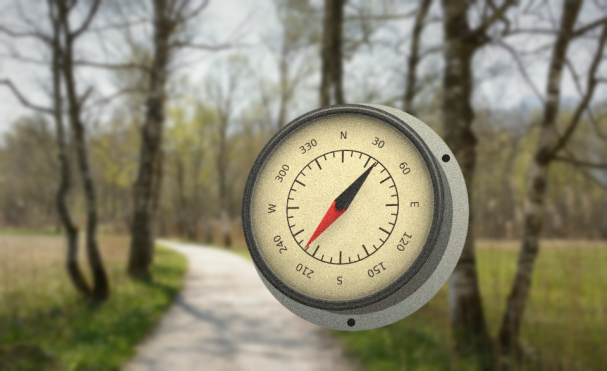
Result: 220 (°)
